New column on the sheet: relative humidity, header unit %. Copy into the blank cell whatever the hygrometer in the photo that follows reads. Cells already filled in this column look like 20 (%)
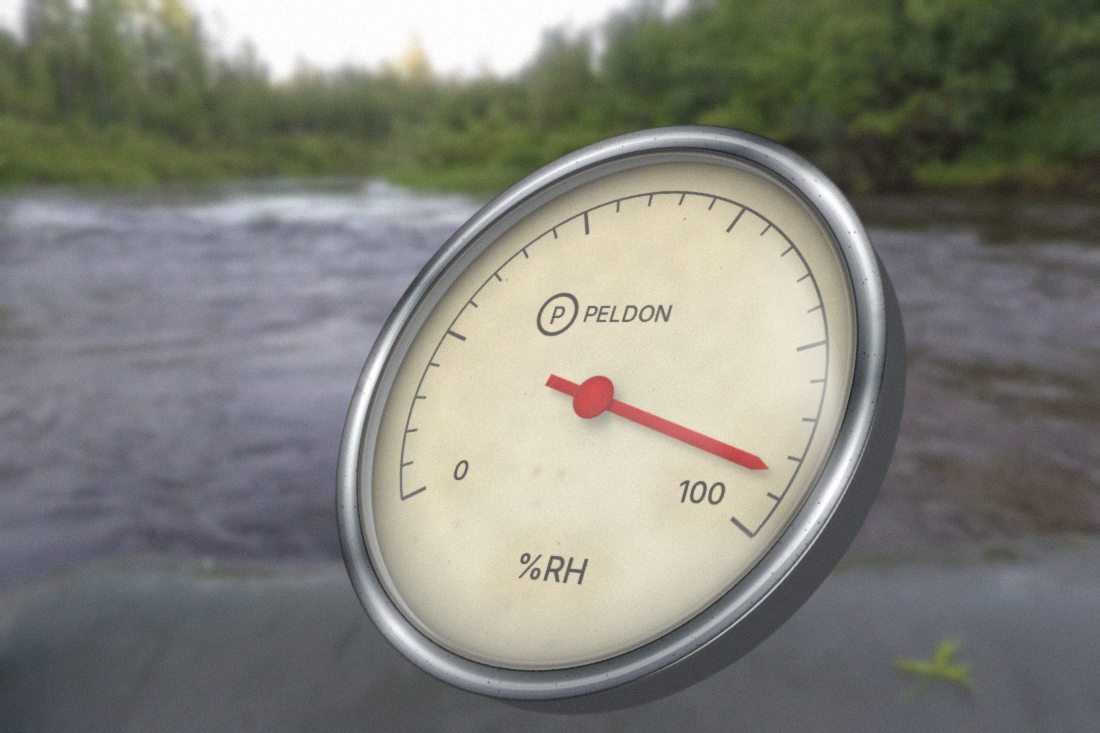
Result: 94 (%)
